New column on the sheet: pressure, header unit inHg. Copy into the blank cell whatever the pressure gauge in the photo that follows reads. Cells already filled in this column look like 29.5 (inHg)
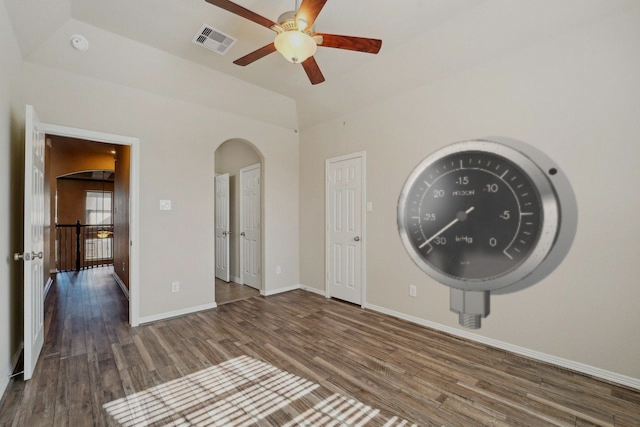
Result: -29 (inHg)
